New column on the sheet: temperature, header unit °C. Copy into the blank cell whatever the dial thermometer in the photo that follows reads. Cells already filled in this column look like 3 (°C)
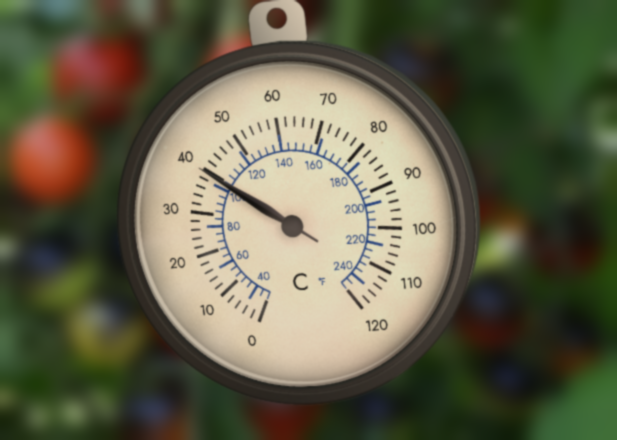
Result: 40 (°C)
